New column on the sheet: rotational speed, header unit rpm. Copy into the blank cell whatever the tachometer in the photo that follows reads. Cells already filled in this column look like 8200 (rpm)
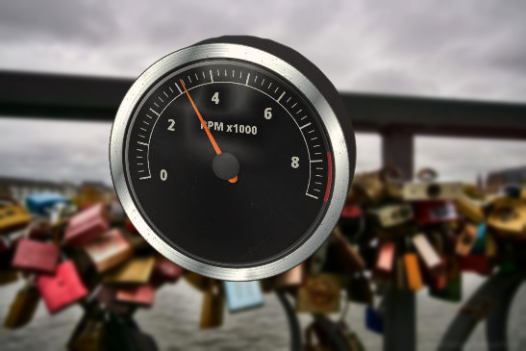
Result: 3200 (rpm)
